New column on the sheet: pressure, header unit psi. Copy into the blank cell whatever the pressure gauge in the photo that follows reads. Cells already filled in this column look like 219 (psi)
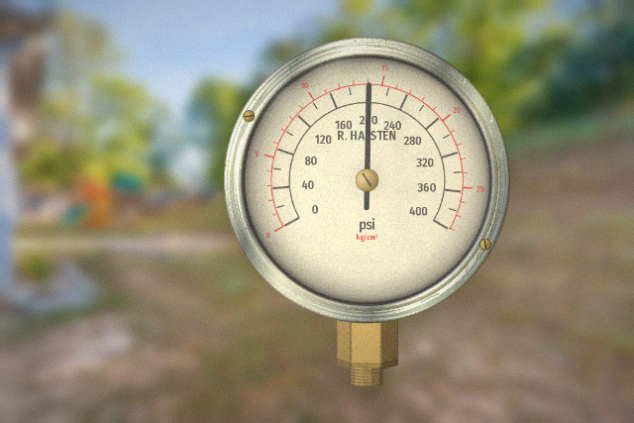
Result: 200 (psi)
